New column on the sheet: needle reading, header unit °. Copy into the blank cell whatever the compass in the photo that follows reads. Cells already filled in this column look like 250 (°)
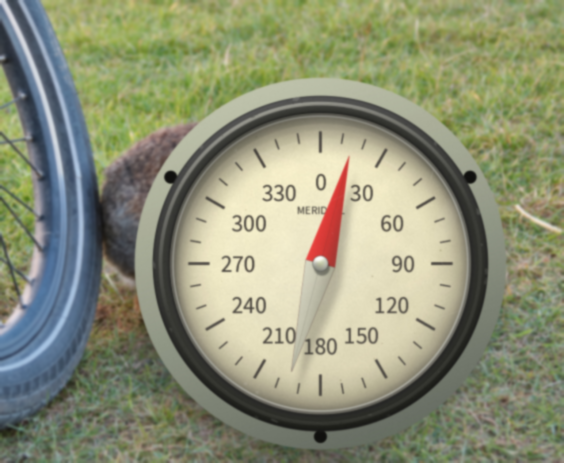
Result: 15 (°)
